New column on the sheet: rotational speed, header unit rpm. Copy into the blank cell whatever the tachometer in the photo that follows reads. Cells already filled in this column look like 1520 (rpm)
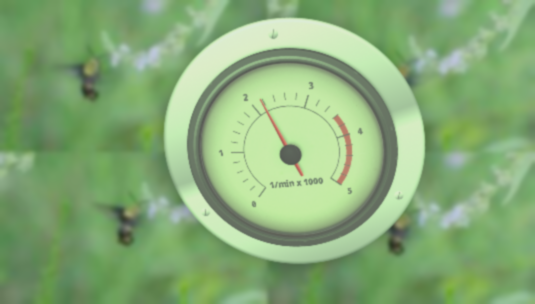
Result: 2200 (rpm)
